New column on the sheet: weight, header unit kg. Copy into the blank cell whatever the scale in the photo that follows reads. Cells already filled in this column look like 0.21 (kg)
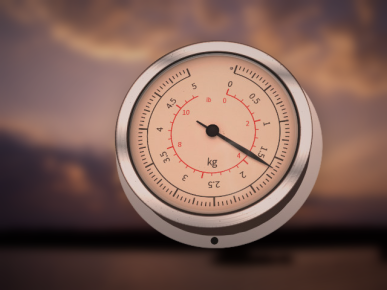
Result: 1.65 (kg)
